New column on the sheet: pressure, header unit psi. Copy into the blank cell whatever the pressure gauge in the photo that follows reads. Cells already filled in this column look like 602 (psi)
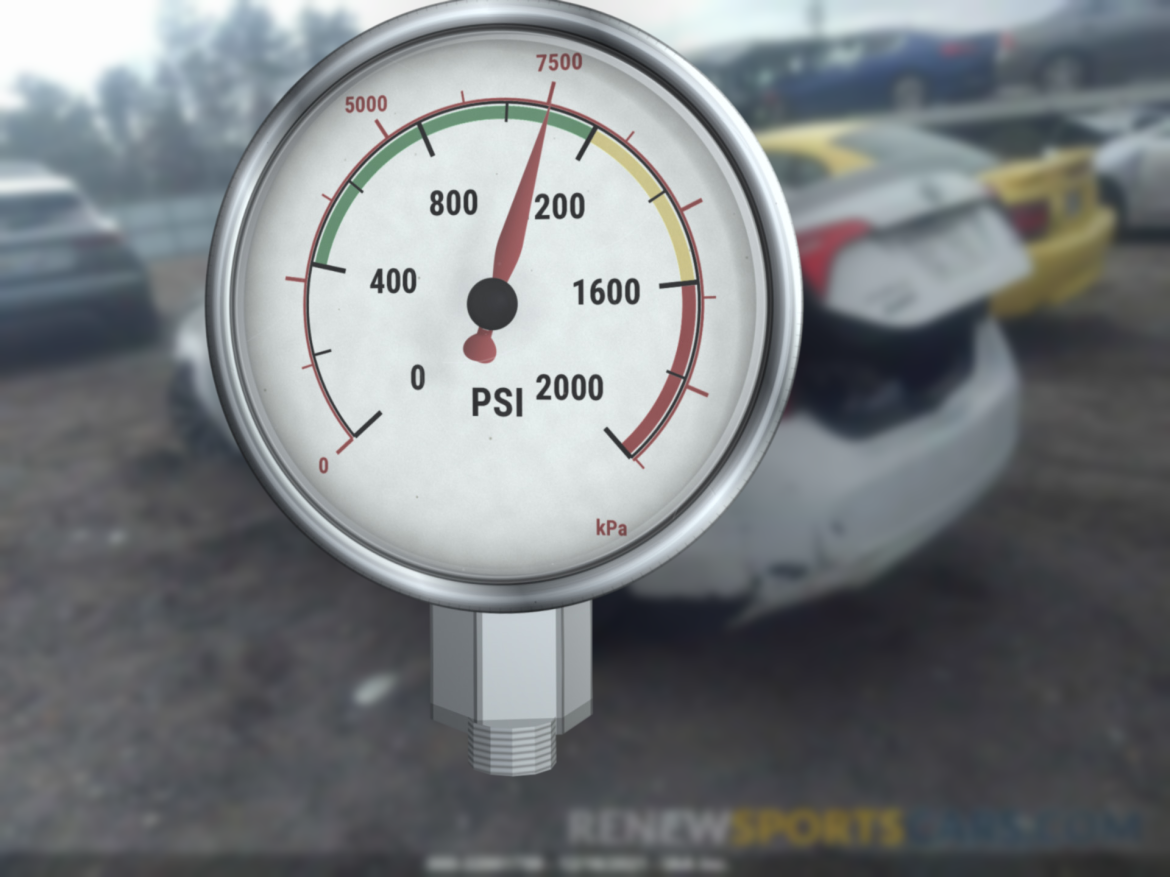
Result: 1100 (psi)
